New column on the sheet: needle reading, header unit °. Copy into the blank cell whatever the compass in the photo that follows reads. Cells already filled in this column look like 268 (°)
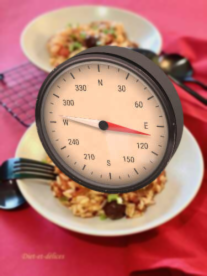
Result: 100 (°)
